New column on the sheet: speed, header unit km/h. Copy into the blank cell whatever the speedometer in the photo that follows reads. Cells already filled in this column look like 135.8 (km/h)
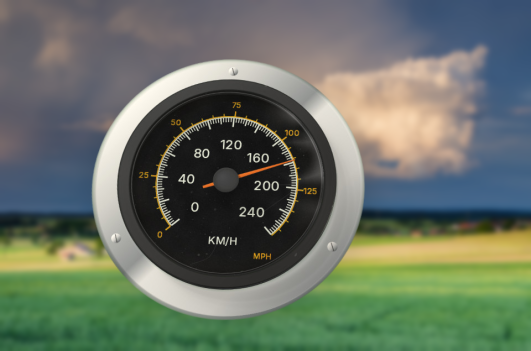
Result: 180 (km/h)
